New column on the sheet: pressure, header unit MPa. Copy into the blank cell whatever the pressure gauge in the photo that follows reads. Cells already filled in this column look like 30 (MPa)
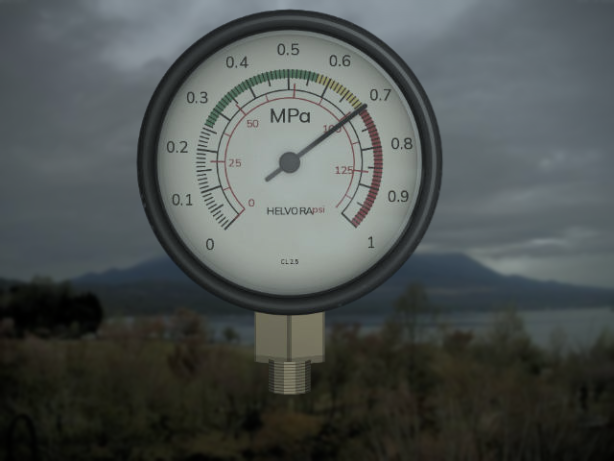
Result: 0.7 (MPa)
